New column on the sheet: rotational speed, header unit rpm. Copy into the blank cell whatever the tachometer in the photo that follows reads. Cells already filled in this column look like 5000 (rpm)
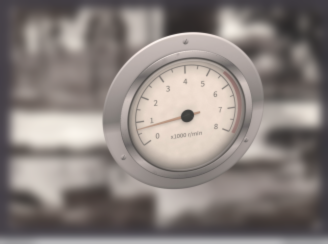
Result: 750 (rpm)
